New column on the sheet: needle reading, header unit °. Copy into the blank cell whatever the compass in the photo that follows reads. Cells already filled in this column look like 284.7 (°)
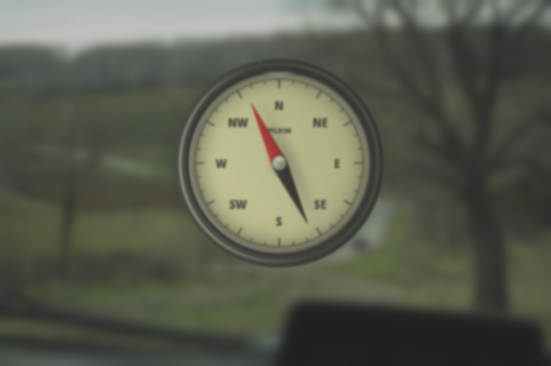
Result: 335 (°)
